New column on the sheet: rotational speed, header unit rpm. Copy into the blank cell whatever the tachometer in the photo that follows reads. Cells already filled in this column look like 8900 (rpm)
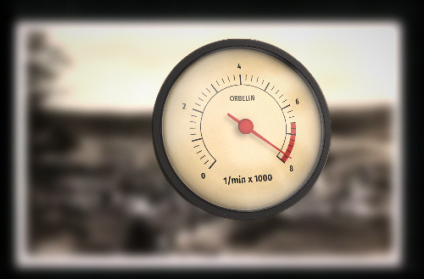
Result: 7800 (rpm)
